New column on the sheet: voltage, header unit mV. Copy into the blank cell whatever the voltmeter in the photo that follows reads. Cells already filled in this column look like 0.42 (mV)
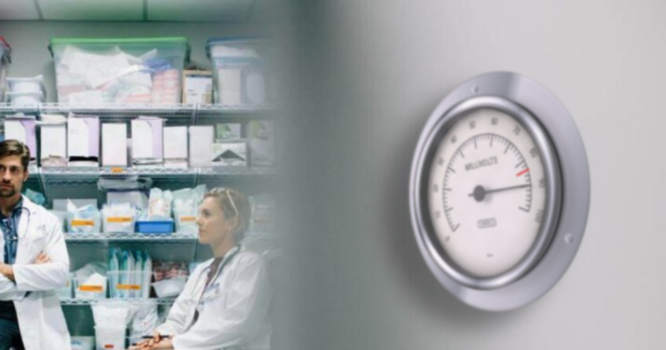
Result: 90 (mV)
